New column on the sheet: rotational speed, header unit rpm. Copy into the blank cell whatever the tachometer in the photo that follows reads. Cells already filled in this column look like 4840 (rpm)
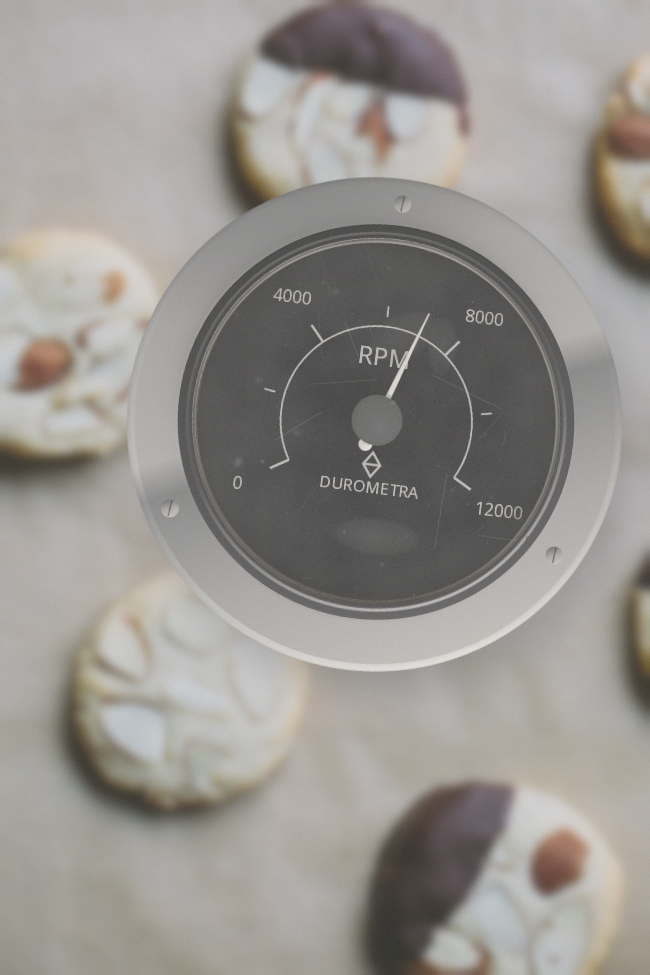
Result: 7000 (rpm)
